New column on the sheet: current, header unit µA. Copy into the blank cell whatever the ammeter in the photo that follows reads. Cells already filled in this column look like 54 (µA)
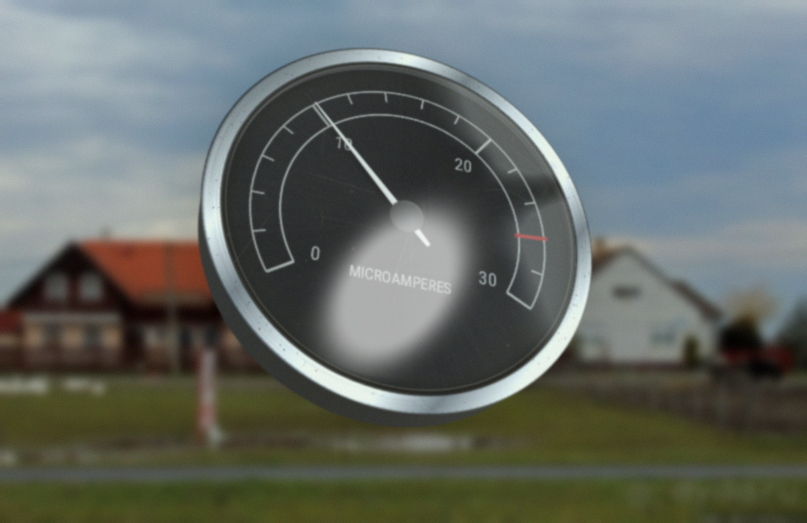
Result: 10 (µA)
